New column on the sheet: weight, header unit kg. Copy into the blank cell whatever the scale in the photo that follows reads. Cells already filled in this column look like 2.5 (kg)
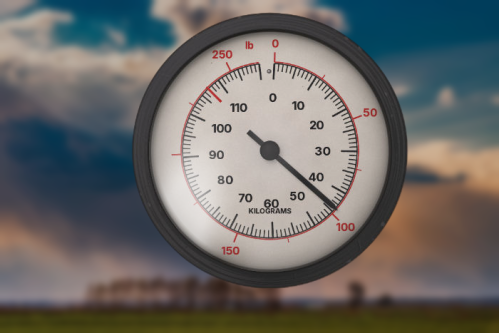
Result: 44 (kg)
